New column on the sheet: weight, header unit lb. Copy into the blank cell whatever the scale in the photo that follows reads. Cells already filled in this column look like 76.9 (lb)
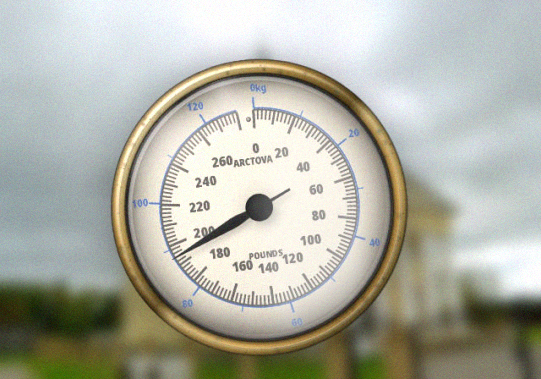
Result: 194 (lb)
